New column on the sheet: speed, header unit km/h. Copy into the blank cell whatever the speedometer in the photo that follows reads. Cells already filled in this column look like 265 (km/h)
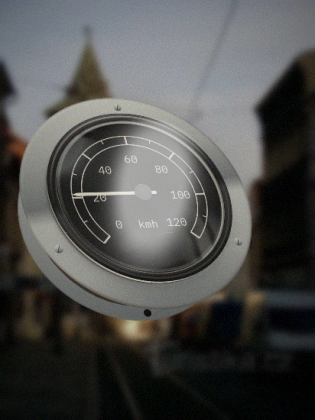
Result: 20 (km/h)
